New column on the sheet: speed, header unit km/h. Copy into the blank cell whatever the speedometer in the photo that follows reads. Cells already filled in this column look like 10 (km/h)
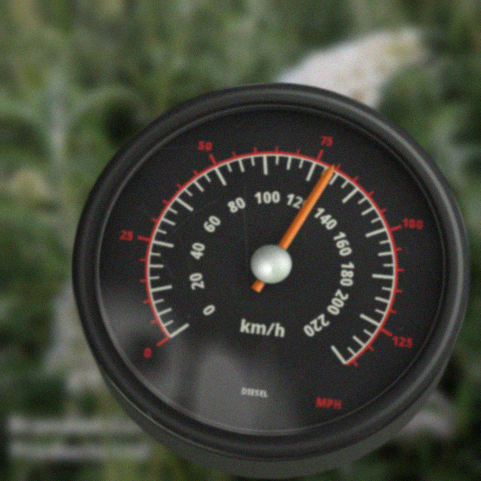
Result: 127.5 (km/h)
